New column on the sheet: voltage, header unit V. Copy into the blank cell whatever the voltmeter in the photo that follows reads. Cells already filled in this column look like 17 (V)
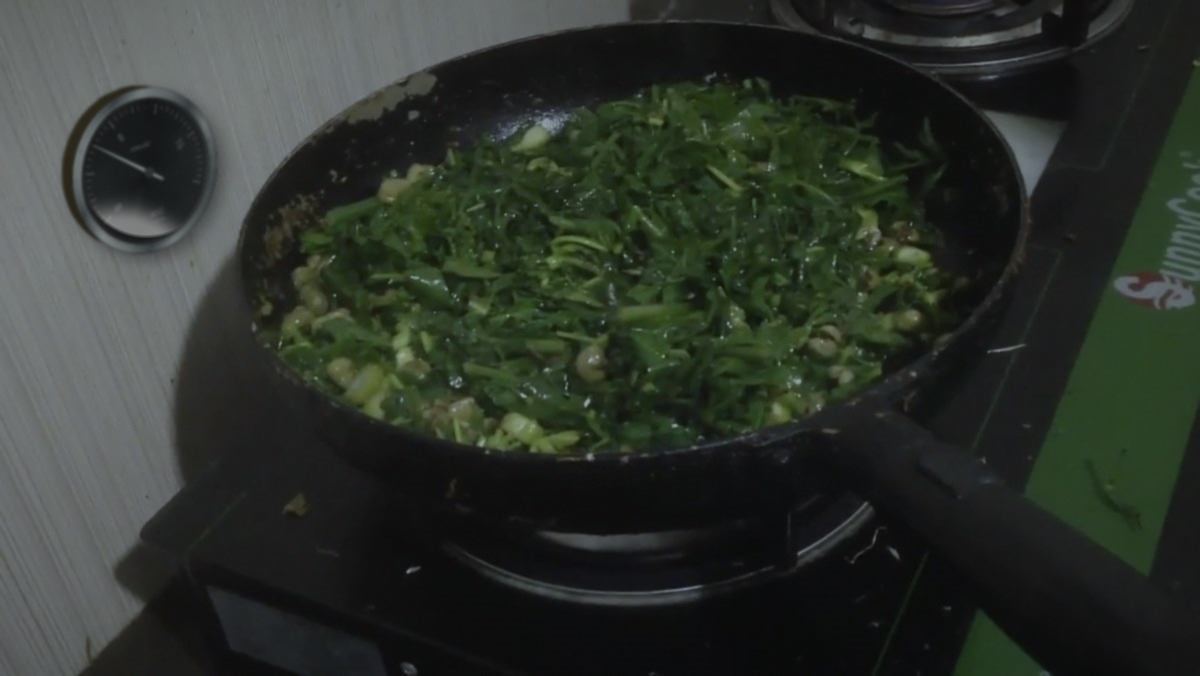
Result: 6 (V)
